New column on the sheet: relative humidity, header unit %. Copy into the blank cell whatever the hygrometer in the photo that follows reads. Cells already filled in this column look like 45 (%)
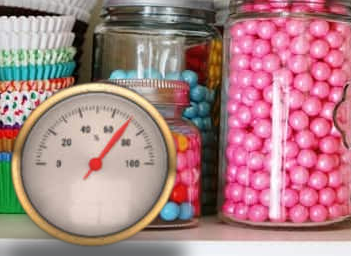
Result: 70 (%)
